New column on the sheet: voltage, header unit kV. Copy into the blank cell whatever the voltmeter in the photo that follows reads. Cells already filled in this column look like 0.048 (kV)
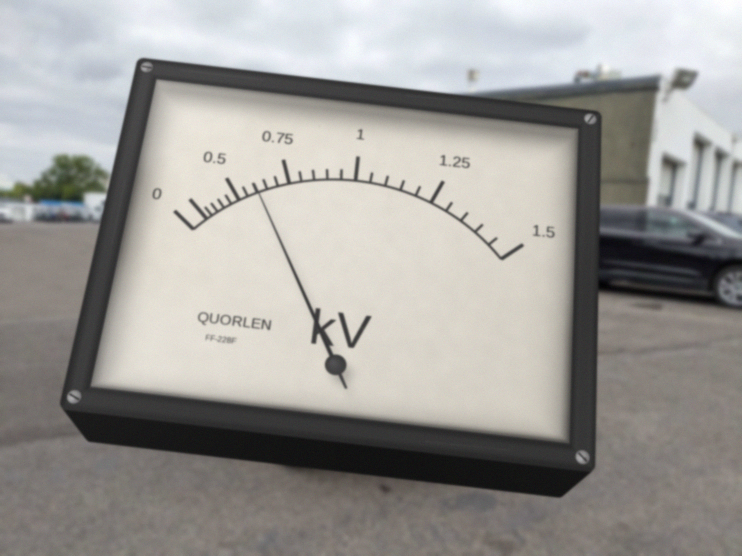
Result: 0.6 (kV)
